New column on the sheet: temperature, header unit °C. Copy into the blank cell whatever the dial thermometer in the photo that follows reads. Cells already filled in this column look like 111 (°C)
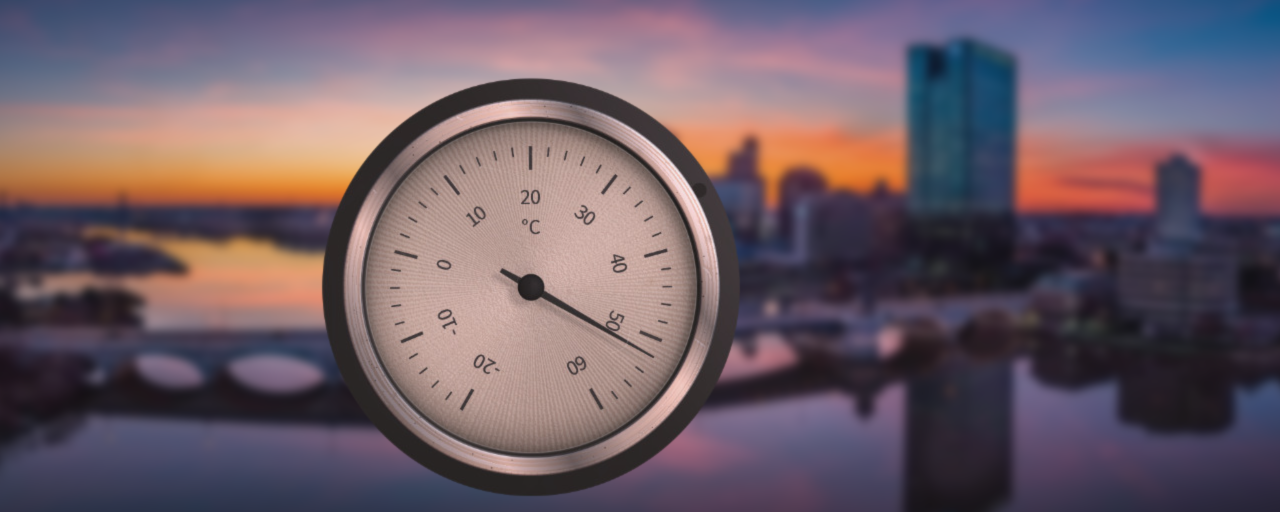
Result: 52 (°C)
